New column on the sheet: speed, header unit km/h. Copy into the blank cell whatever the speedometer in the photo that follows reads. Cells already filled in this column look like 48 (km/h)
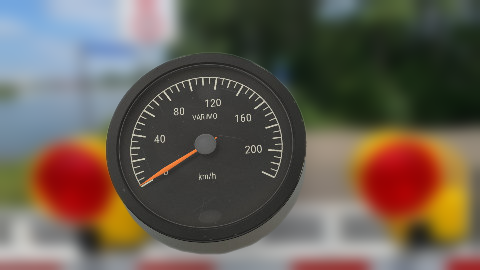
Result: 0 (km/h)
